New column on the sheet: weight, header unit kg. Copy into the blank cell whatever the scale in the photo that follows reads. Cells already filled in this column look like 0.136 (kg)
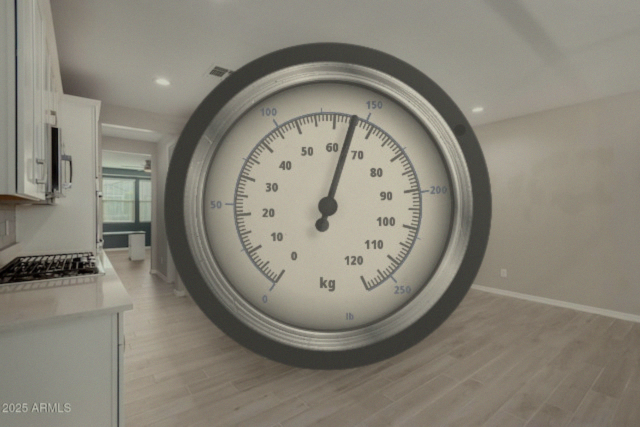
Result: 65 (kg)
